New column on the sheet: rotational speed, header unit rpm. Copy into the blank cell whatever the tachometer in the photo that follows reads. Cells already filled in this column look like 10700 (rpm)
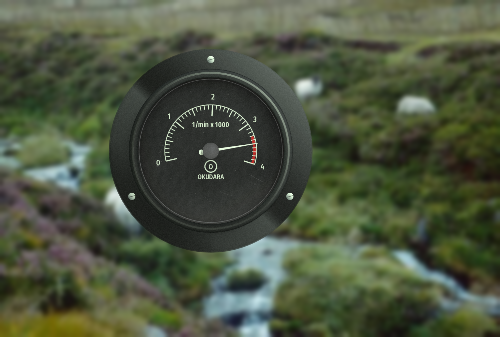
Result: 3500 (rpm)
